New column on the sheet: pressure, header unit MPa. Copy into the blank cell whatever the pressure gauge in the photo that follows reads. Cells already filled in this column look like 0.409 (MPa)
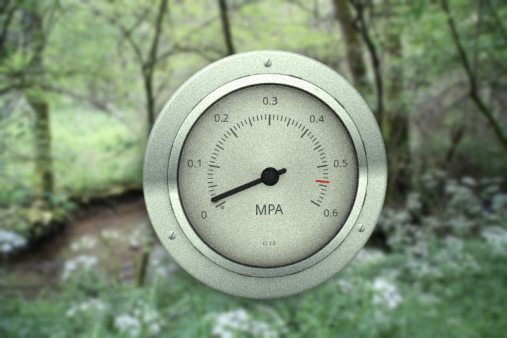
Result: 0.02 (MPa)
